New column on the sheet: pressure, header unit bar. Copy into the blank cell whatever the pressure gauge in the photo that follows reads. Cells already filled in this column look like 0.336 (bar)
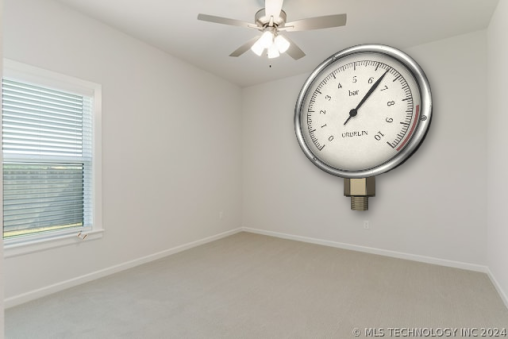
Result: 6.5 (bar)
